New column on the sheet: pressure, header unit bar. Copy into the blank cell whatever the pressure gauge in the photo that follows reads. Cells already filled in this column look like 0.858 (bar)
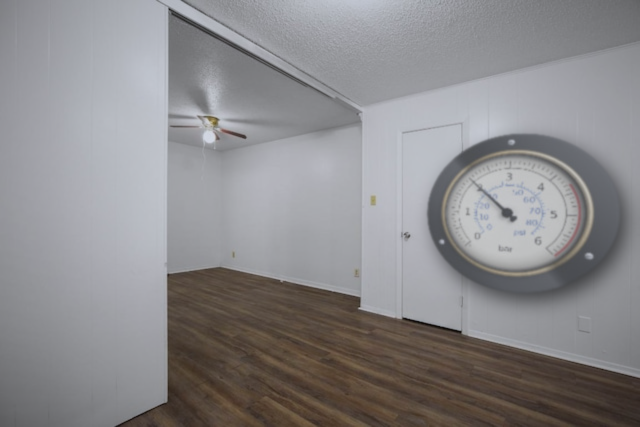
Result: 2 (bar)
